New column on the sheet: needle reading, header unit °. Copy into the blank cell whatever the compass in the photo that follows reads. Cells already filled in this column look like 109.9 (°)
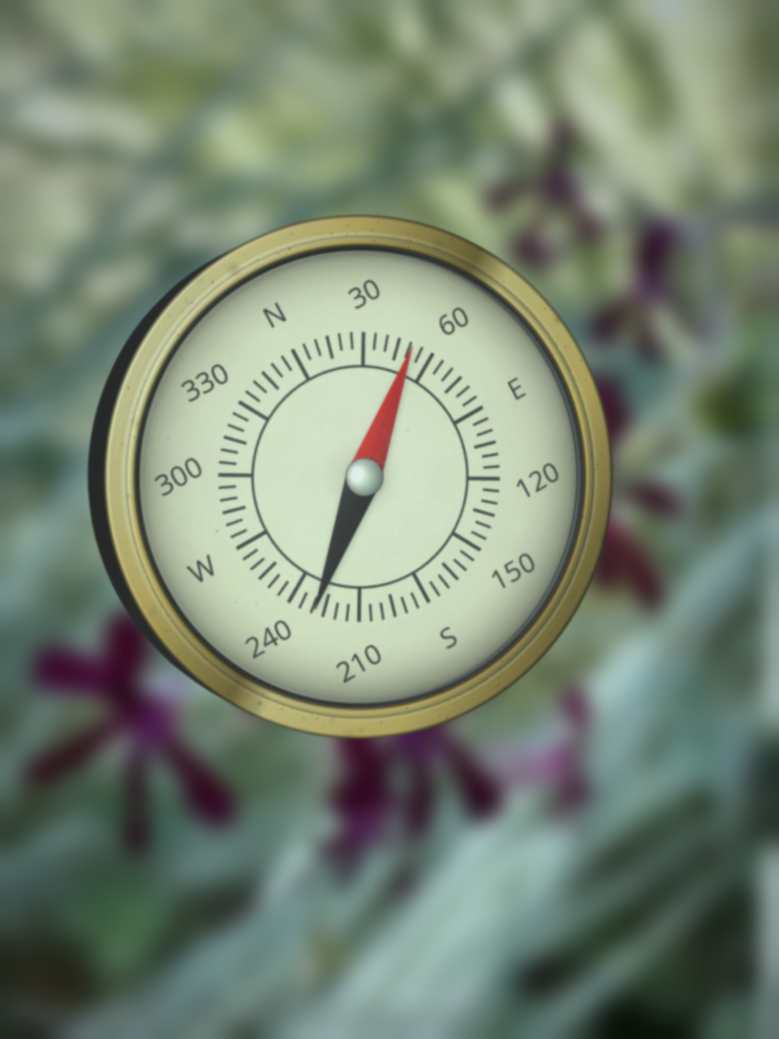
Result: 50 (°)
